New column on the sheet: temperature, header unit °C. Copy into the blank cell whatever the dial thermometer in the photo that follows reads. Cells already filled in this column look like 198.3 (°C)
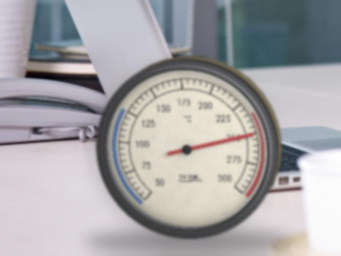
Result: 250 (°C)
